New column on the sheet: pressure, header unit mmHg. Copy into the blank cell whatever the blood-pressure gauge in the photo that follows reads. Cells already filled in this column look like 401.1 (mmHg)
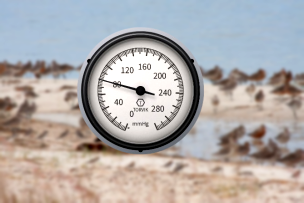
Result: 80 (mmHg)
